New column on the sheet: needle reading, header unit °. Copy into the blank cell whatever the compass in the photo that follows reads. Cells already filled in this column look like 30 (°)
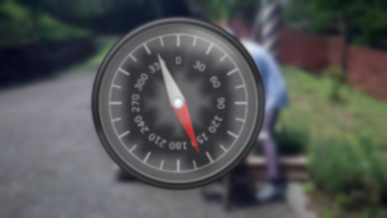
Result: 157.5 (°)
